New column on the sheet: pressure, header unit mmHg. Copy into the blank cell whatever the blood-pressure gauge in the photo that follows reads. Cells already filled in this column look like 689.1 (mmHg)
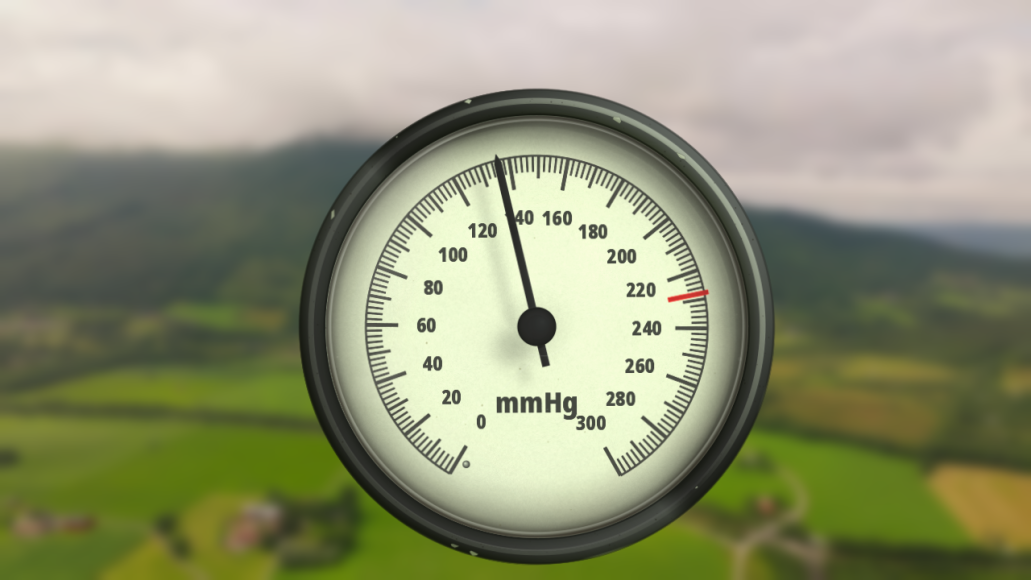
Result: 136 (mmHg)
